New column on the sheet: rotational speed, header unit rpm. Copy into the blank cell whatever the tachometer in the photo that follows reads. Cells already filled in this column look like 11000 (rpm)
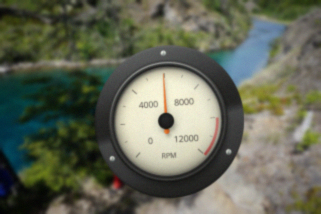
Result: 6000 (rpm)
